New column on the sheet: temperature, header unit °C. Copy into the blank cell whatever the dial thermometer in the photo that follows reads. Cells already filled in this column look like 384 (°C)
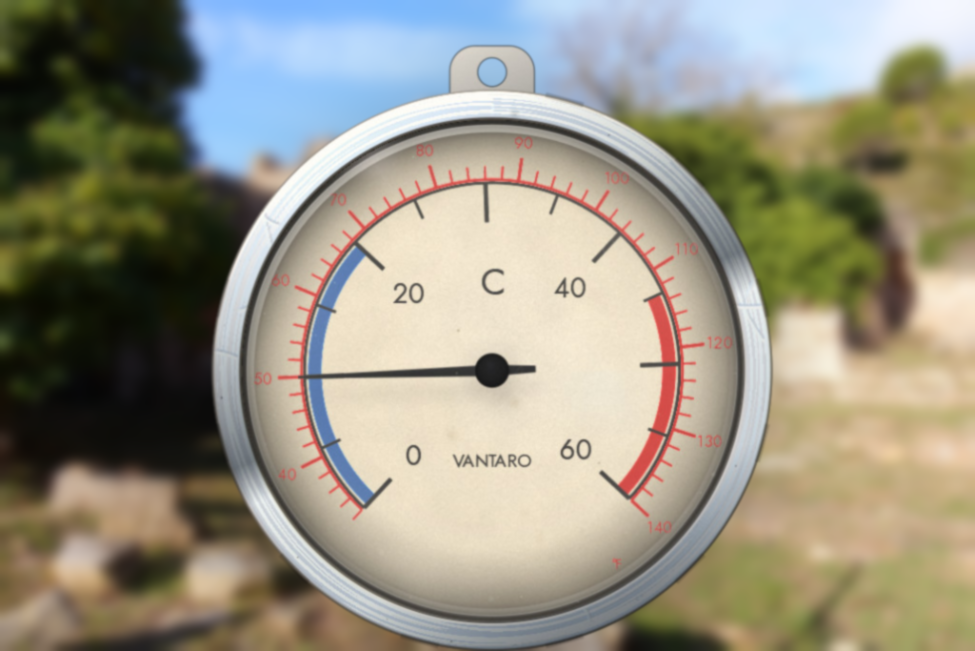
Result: 10 (°C)
